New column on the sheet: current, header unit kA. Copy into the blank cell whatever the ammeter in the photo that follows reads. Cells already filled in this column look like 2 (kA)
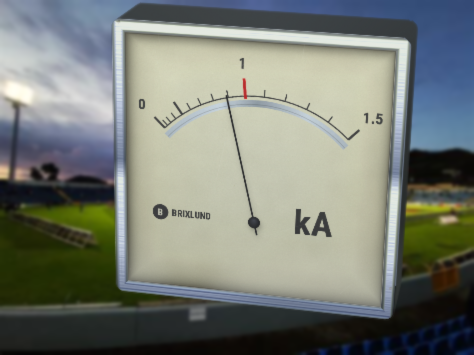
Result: 0.9 (kA)
